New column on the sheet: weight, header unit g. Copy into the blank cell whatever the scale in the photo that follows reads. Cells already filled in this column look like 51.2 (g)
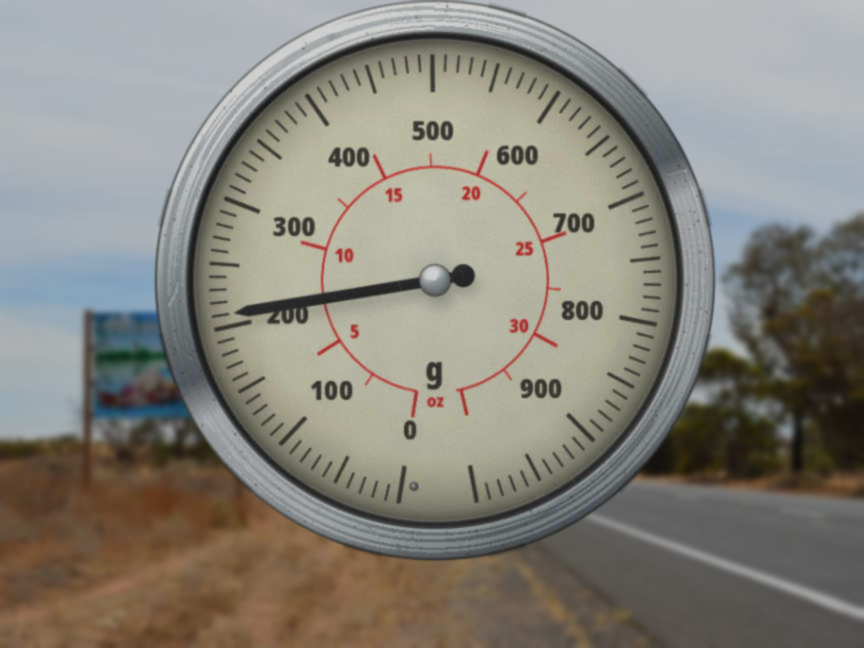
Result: 210 (g)
